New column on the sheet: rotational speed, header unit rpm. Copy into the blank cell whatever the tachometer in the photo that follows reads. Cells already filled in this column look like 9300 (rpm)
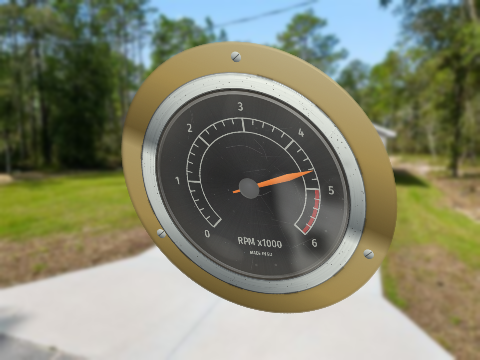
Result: 4600 (rpm)
